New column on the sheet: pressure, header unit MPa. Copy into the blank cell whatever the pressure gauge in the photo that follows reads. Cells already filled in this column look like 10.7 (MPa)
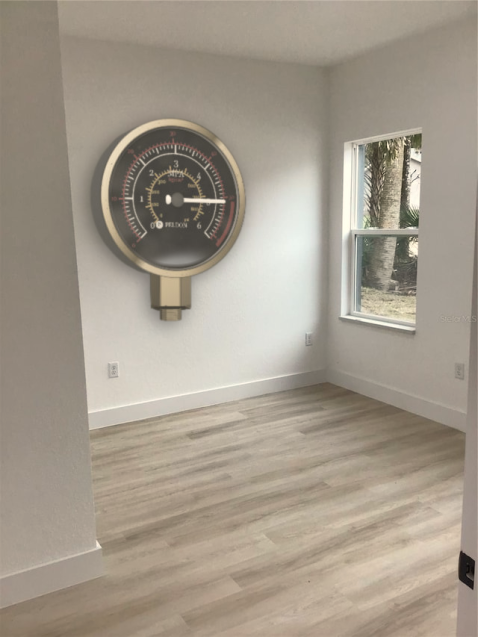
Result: 5 (MPa)
